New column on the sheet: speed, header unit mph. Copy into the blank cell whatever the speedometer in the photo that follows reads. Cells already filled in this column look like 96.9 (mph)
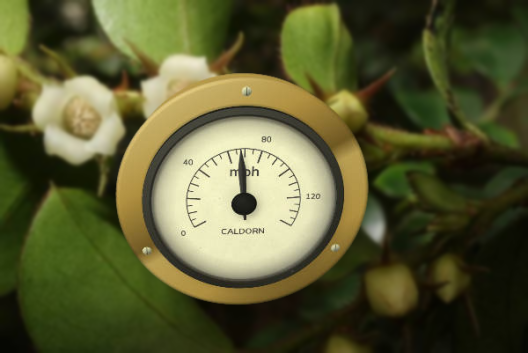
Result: 67.5 (mph)
